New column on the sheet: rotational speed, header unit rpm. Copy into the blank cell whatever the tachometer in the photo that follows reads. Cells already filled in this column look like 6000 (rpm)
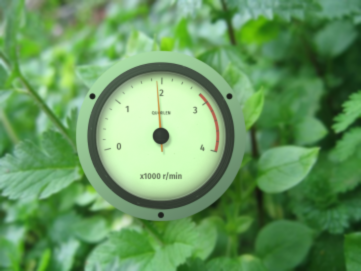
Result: 1900 (rpm)
